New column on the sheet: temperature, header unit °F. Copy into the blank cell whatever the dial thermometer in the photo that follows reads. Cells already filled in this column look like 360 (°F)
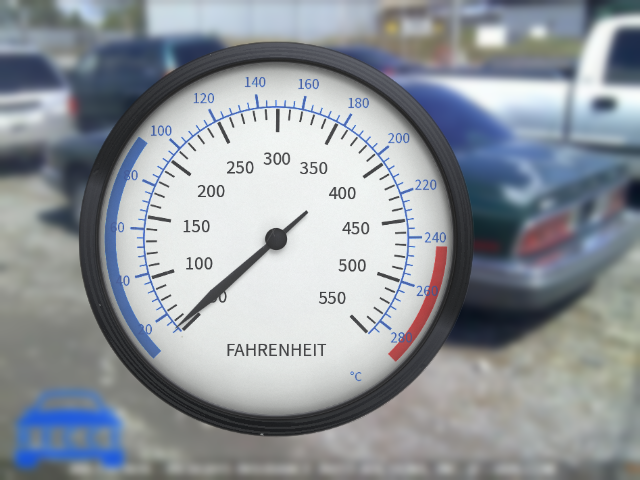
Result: 55 (°F)
